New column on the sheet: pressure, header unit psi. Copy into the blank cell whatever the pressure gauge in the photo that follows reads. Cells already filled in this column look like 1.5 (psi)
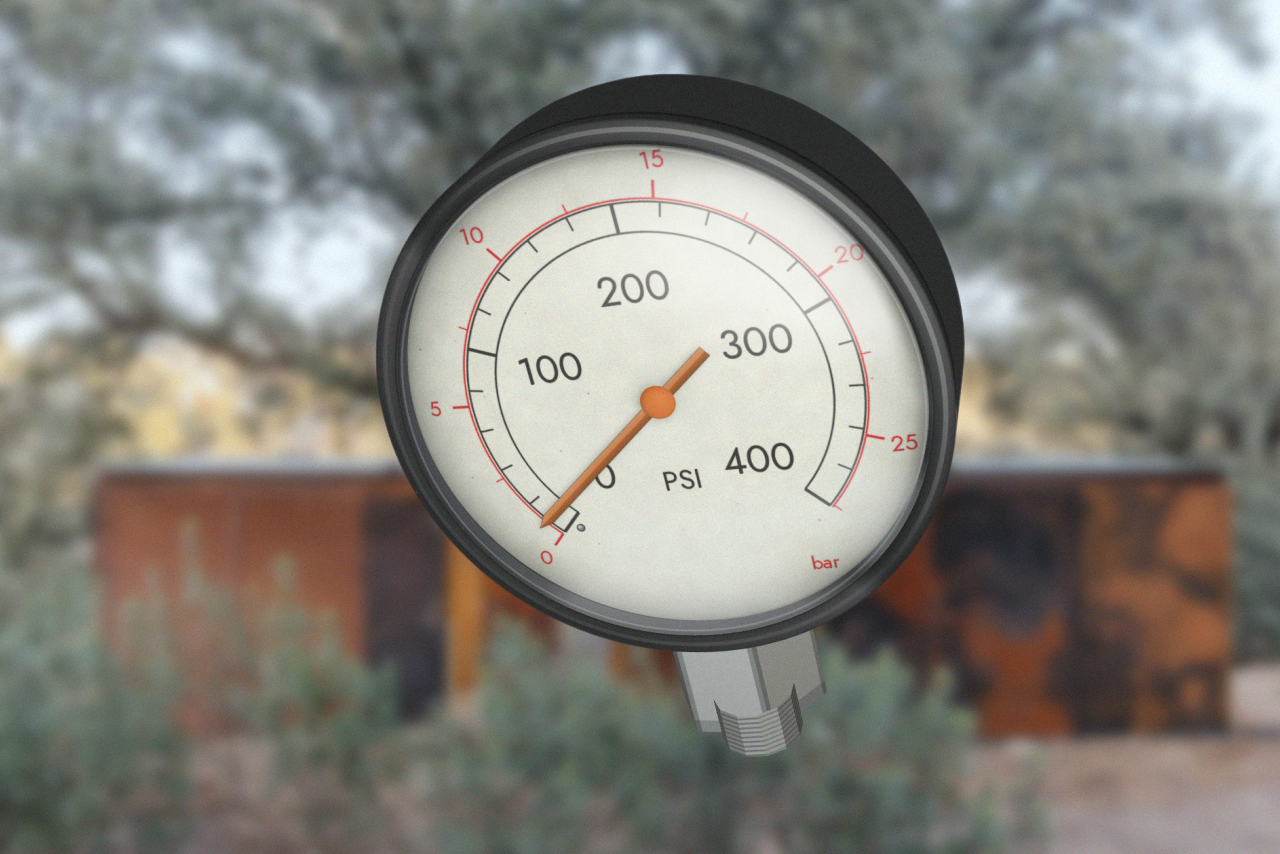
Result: 10 (psi)
